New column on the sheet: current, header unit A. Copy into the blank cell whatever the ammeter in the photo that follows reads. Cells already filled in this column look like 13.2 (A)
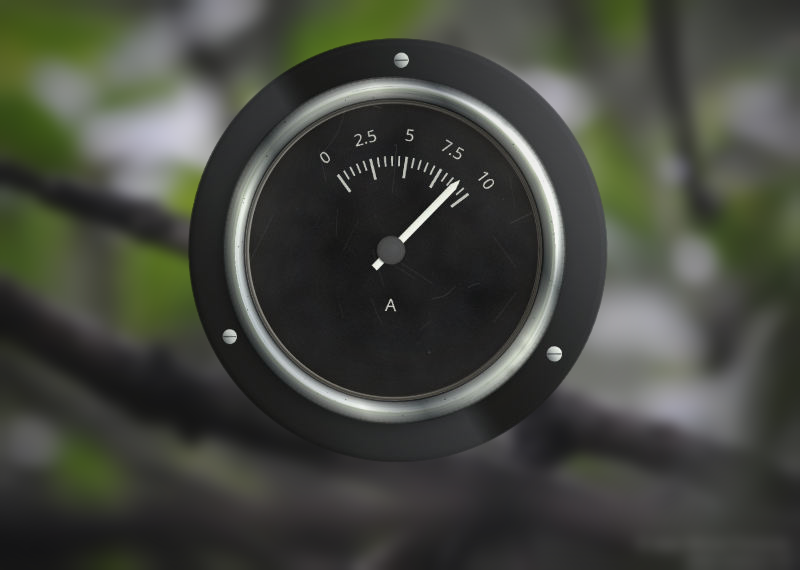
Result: 9 (A)
